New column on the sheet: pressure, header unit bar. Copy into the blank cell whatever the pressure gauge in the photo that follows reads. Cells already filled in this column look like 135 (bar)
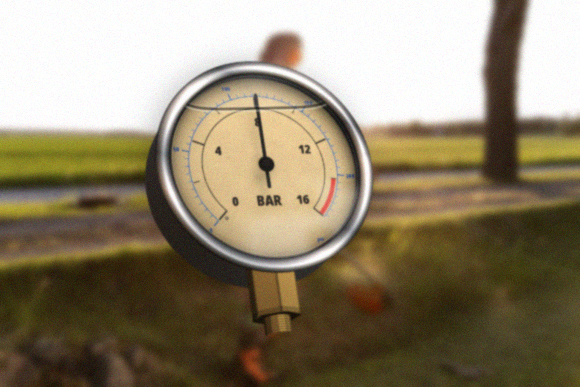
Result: 8 (bar)
